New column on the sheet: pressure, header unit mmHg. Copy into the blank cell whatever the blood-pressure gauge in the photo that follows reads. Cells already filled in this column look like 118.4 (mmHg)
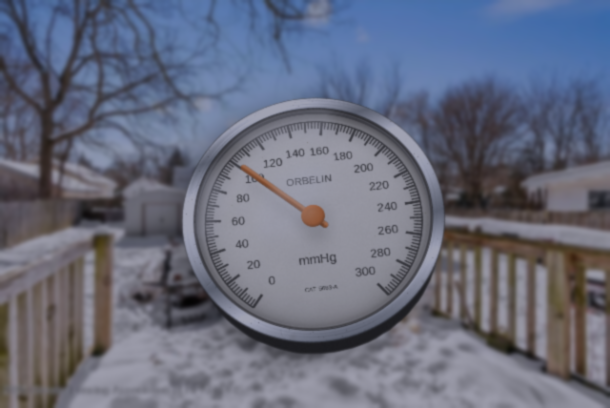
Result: 100 (mmHg)
